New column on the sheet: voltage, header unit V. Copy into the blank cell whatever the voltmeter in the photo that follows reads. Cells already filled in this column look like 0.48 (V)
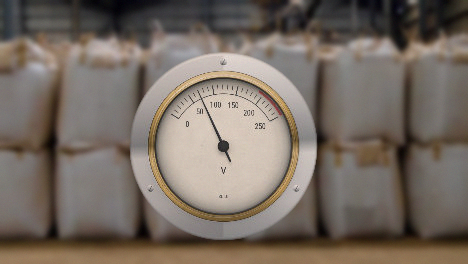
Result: 70 (V)
